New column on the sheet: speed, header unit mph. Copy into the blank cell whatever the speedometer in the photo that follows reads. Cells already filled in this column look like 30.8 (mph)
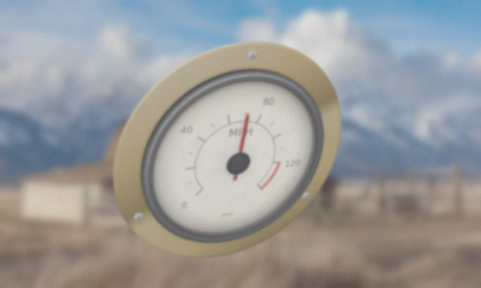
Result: 70 (mph)
